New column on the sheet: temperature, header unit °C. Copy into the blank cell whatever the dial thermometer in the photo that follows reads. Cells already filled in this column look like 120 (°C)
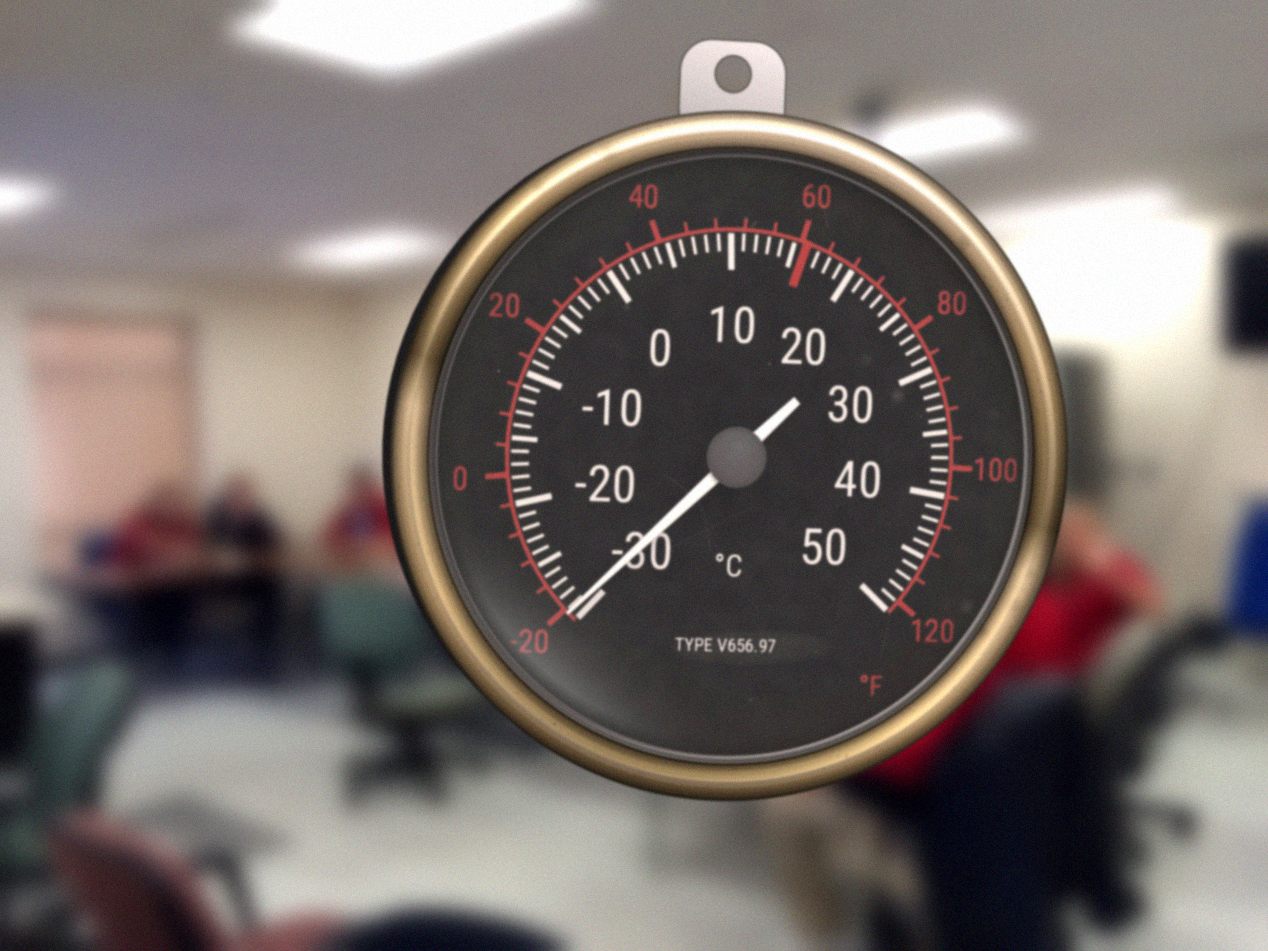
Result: -29 (°C)
